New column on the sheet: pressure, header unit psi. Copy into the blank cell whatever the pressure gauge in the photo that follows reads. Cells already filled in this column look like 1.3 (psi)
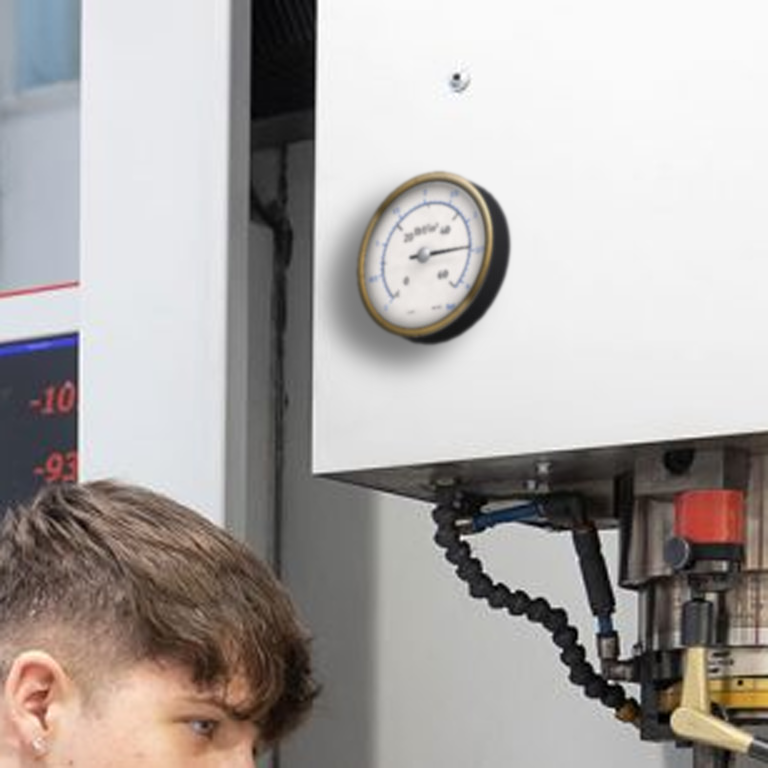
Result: 50 (psi)
